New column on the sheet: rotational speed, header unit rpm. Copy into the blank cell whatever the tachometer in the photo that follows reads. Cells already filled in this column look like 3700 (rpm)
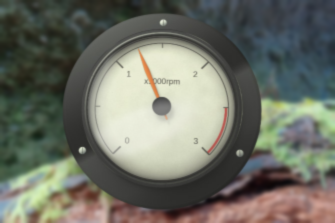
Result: 1250 (rpm)
